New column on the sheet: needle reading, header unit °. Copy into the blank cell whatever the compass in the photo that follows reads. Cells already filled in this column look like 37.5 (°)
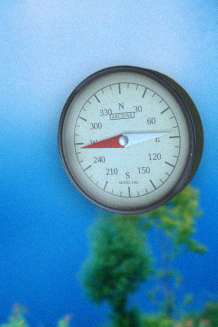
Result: 265 (°)
